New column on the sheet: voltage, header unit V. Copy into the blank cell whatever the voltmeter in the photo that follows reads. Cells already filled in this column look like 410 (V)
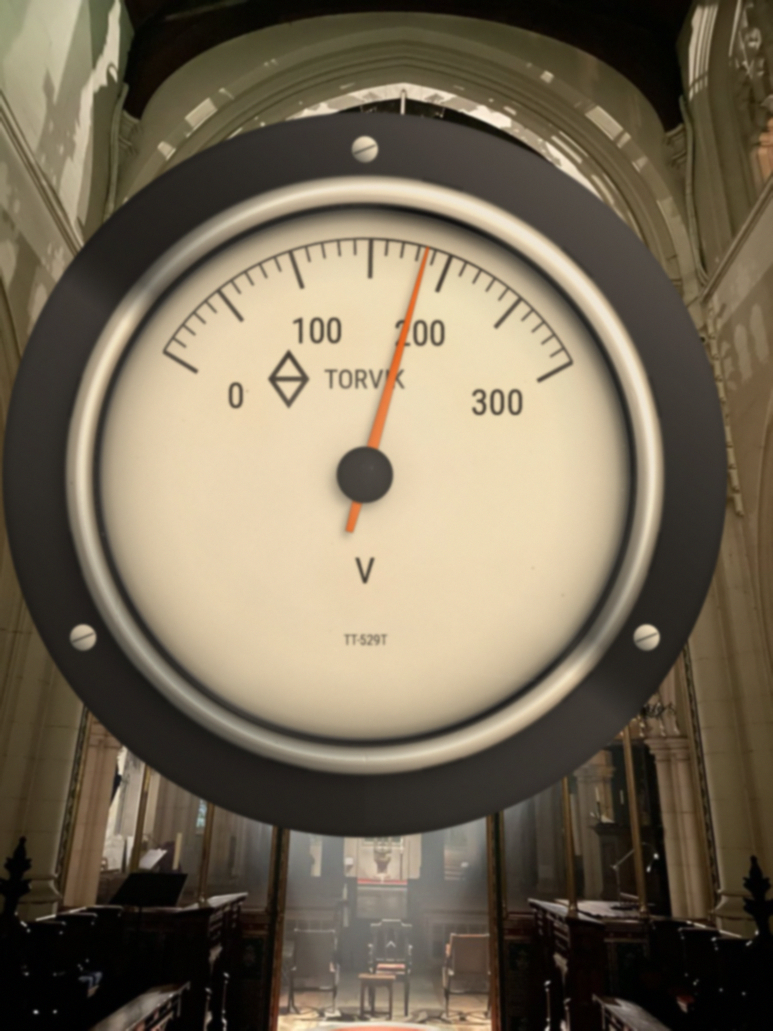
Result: 185 (V)
